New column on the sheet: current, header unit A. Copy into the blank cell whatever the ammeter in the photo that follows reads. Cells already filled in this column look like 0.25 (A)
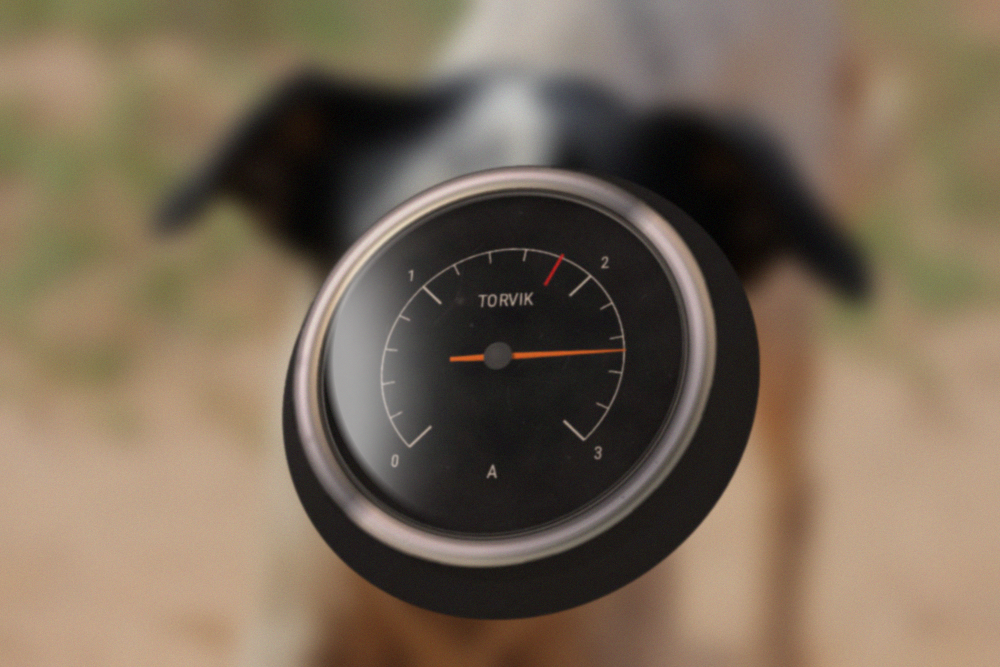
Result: 2.5 (A)
